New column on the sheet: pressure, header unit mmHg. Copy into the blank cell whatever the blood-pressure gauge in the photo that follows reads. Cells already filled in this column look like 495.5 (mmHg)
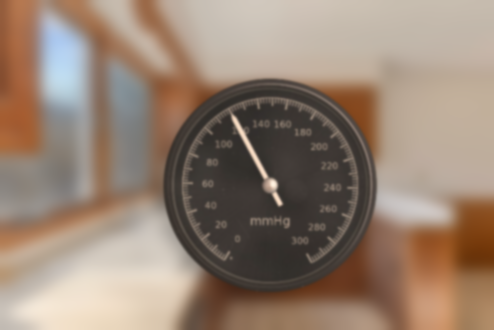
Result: 120 (mmHg)
